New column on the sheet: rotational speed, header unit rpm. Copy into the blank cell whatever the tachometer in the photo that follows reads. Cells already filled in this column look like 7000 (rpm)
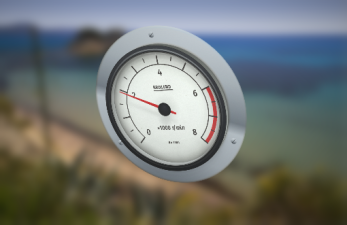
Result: 2000 (rpm)
